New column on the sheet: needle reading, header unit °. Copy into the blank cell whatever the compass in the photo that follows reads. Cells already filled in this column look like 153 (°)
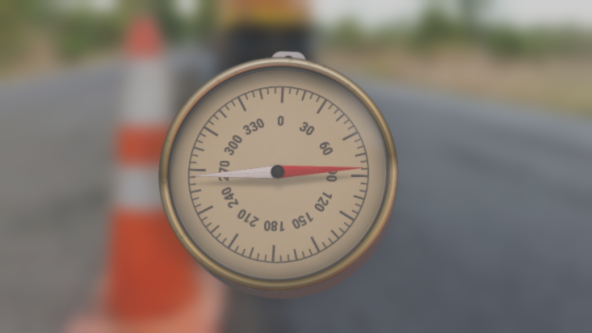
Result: 85 (°)
